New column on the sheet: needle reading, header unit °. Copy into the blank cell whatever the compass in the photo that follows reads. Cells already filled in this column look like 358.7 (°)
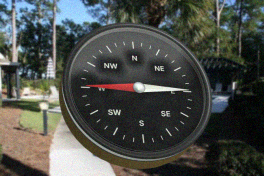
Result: 270 (°)
